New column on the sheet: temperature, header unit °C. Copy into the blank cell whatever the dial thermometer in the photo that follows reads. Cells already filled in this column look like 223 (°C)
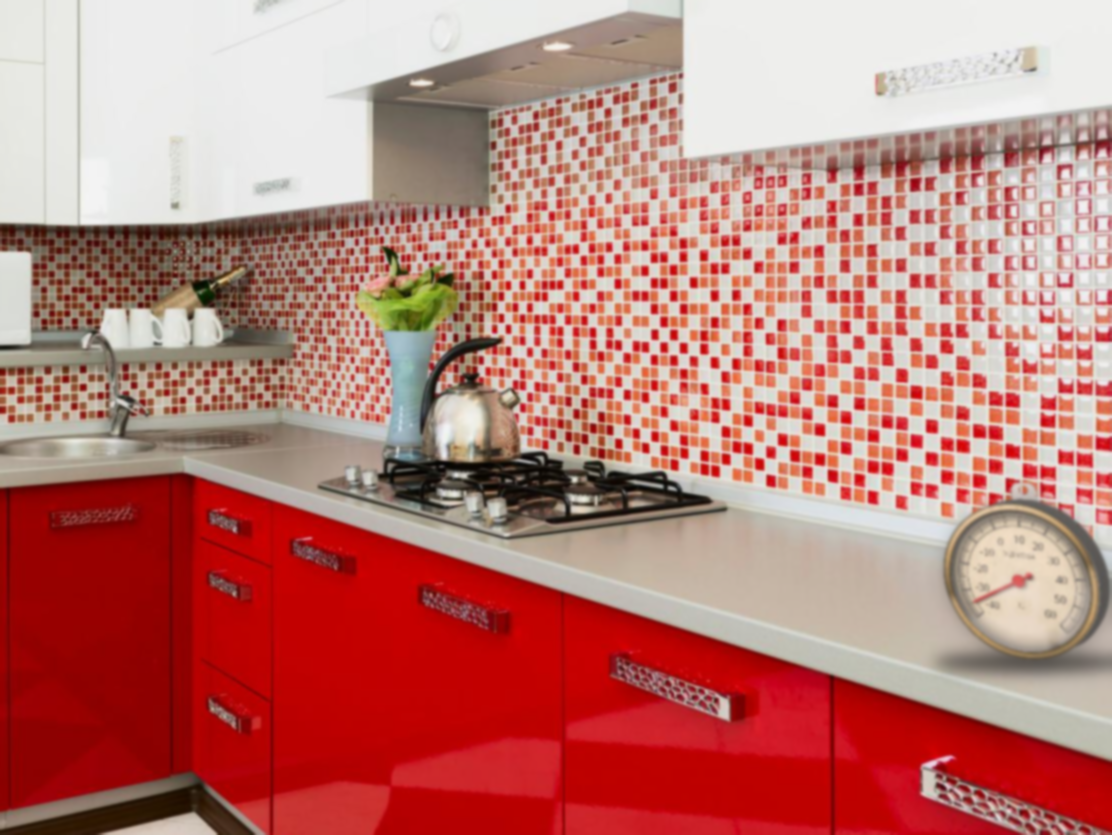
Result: -35 (°C)
